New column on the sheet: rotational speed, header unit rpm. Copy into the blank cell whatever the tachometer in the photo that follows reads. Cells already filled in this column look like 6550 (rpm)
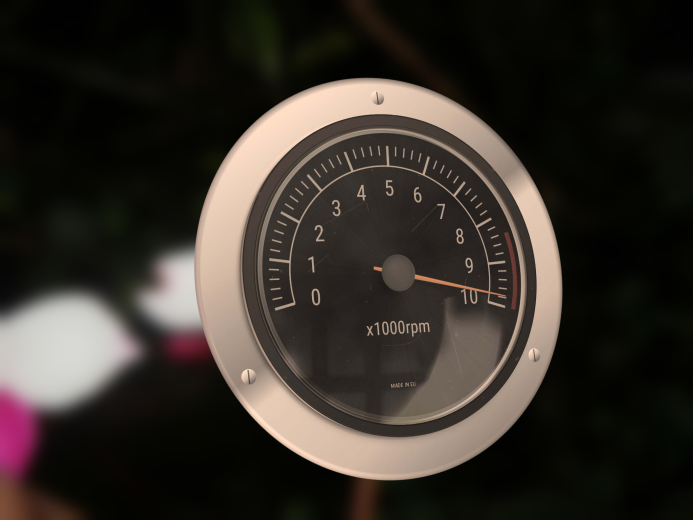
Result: 9800 (rpm)
